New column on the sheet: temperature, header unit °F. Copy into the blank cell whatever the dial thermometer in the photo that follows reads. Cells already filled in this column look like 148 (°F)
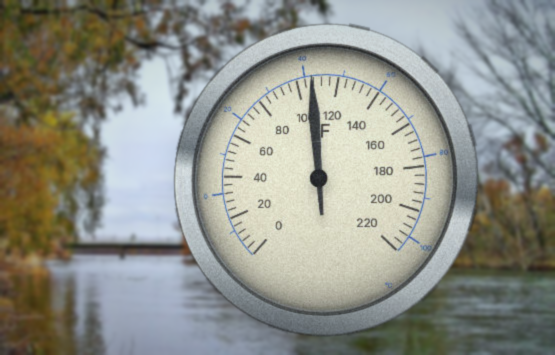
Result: 108 (°F)
